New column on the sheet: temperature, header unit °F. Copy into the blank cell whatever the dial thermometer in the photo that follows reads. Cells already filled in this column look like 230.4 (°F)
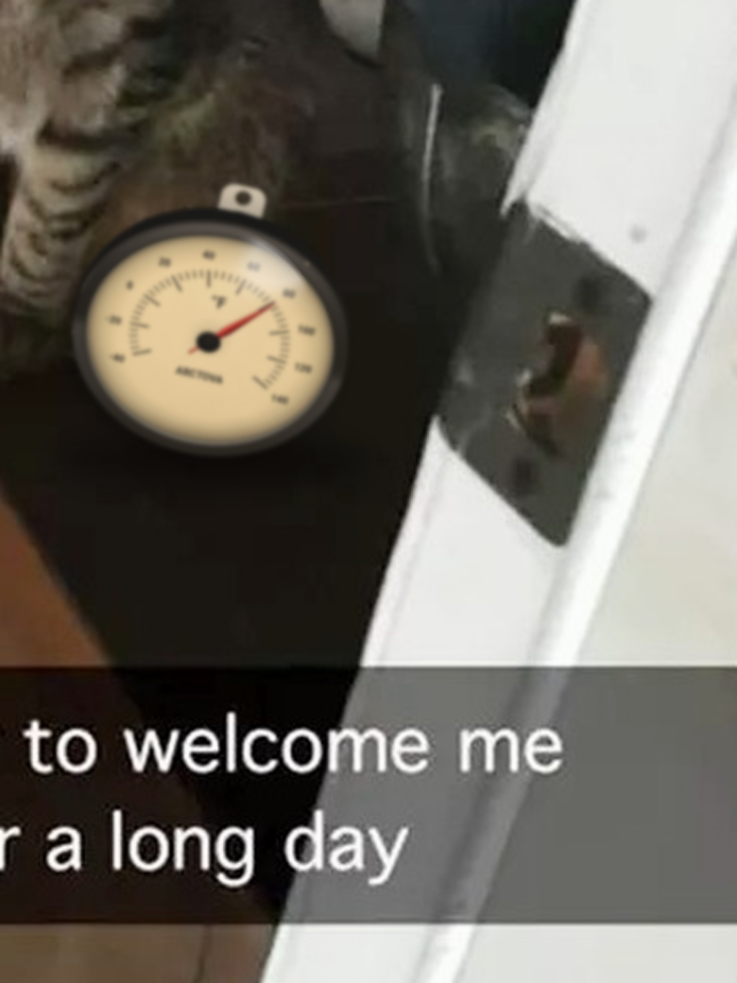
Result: 80 (°F)
